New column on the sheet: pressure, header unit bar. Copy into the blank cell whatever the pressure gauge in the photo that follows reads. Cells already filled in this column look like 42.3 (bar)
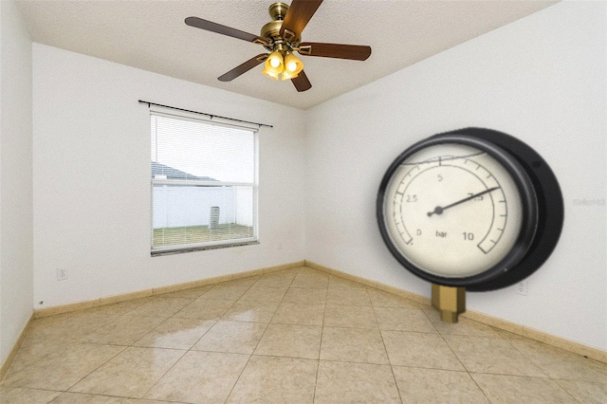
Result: 7.5 (bar)
